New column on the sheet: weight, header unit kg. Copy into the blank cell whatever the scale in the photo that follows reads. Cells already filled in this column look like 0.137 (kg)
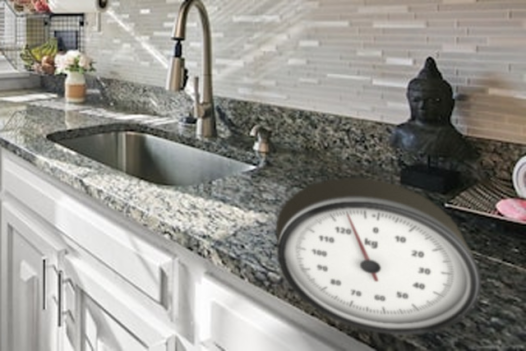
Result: 125 (kg)
